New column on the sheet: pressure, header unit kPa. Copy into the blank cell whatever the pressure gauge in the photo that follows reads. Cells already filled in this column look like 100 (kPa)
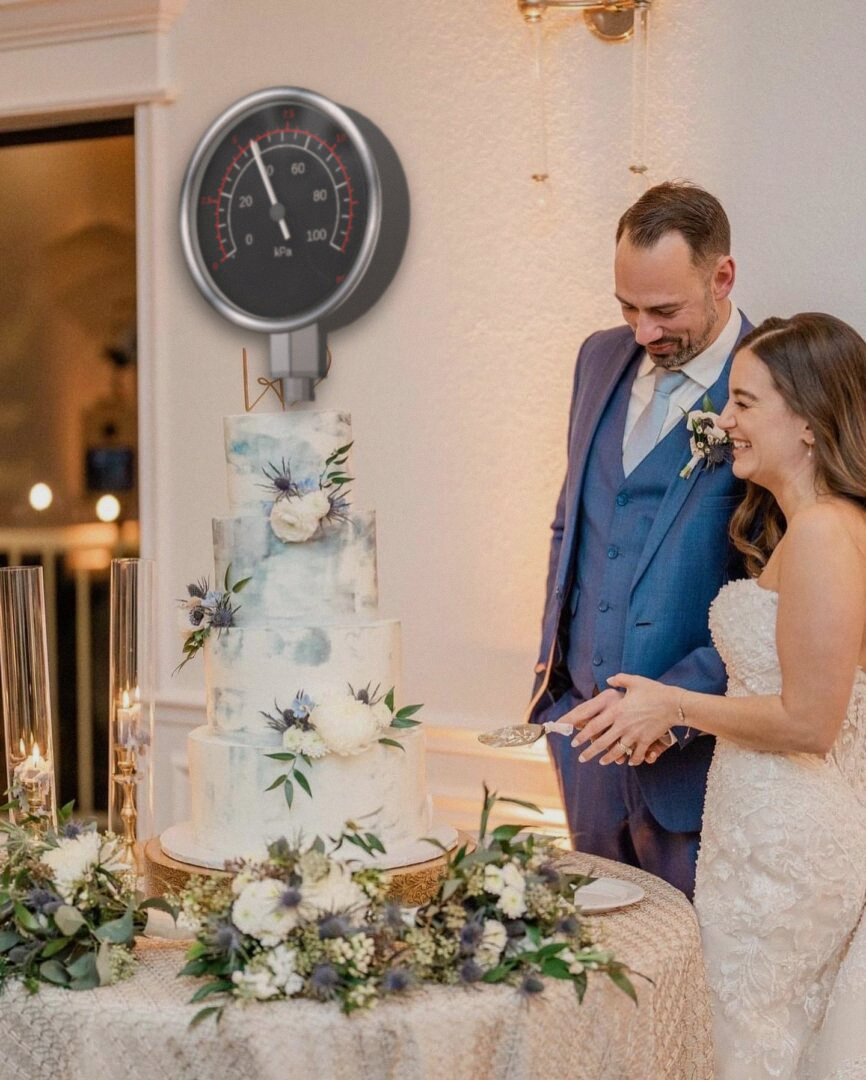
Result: 40 (kPa)
